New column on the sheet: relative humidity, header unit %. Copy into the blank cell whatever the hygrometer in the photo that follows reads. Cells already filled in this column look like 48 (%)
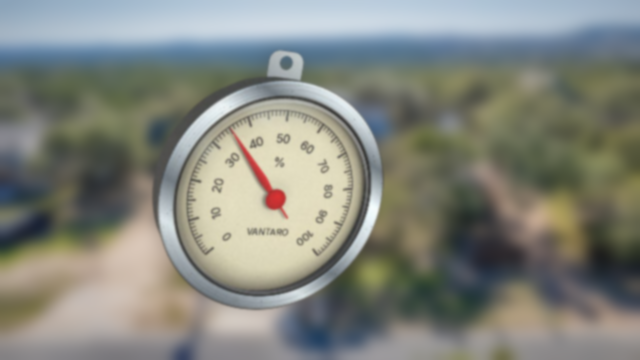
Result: 35 (%)
